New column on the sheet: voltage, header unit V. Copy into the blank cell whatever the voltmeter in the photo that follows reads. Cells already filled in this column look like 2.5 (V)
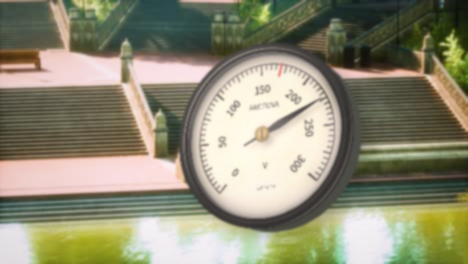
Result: 225 (V)
